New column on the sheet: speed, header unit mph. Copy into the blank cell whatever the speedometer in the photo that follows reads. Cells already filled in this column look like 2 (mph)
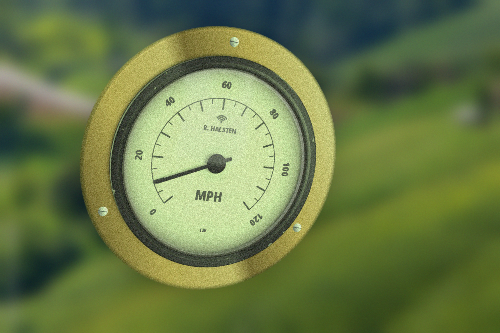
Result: 10 (mph)
